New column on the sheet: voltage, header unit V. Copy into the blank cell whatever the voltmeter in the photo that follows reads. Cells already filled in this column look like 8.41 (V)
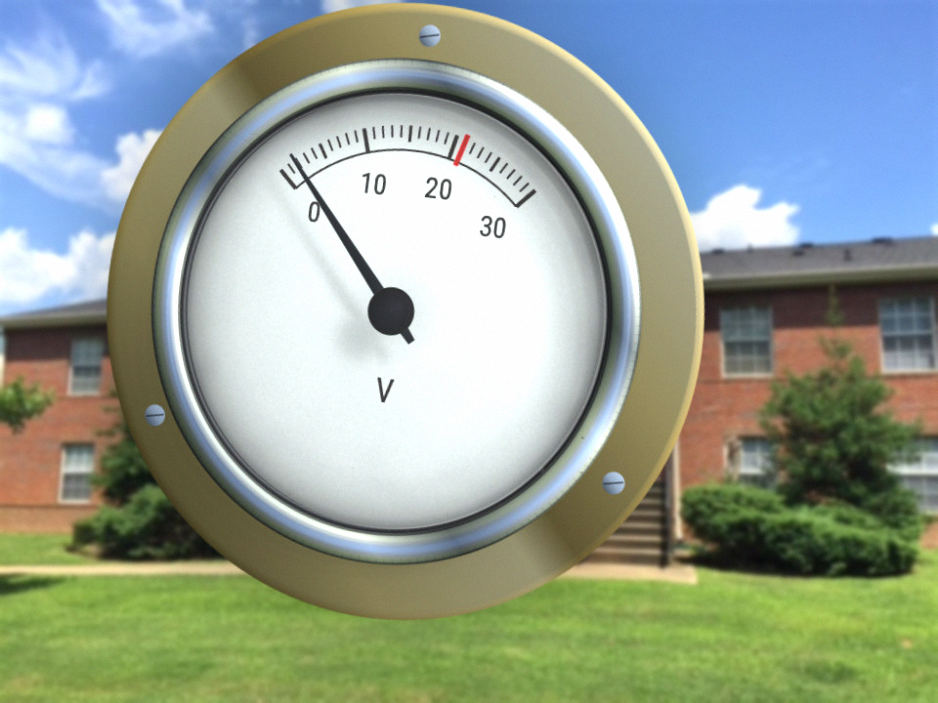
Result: 2 (V)
